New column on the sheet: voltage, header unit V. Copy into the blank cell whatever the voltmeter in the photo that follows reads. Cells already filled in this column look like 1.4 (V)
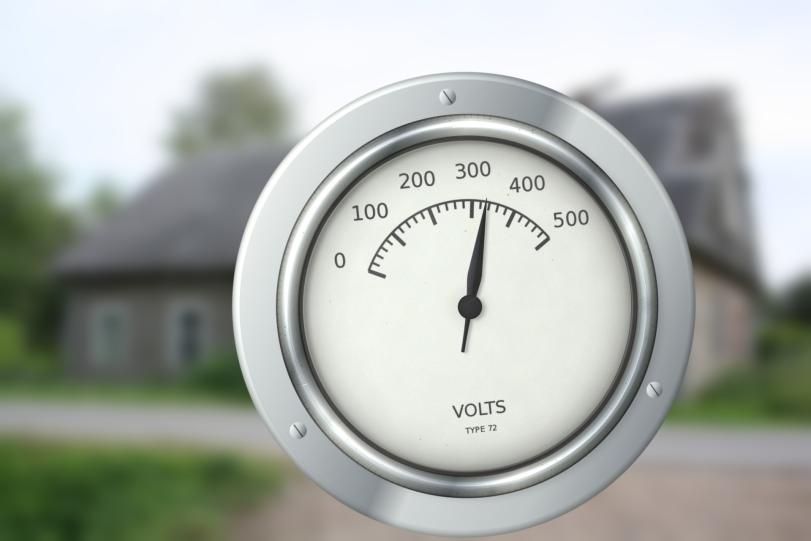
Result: 330 (V)
